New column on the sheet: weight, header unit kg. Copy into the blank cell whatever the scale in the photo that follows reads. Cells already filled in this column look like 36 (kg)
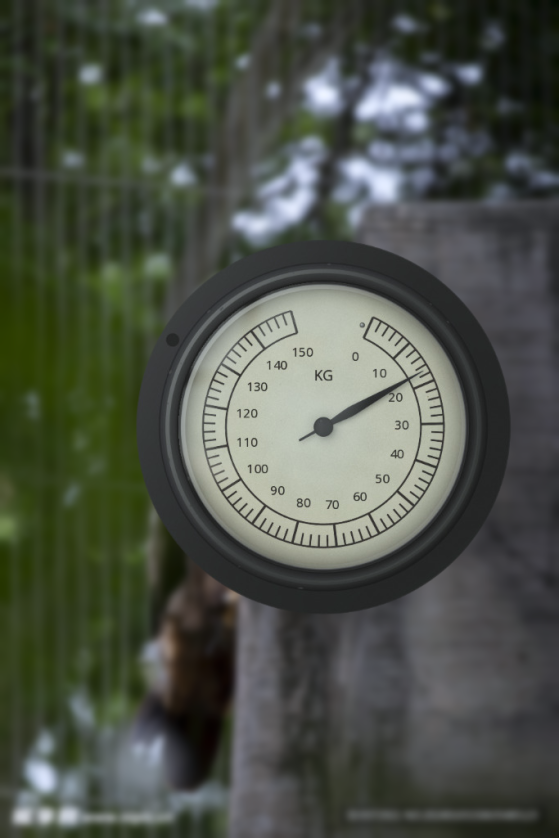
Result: 17 (kg)
